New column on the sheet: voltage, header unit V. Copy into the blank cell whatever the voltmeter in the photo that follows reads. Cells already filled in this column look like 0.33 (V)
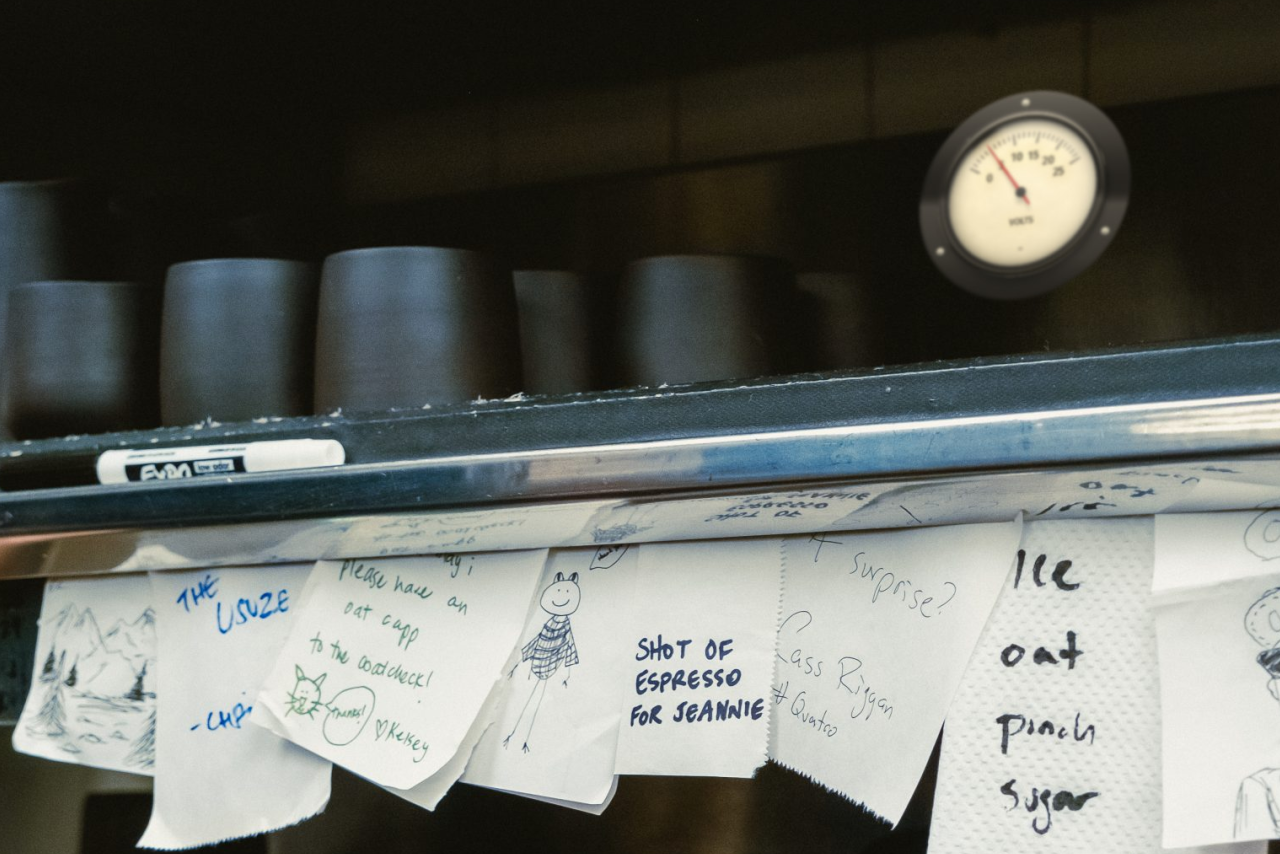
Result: 5 (V)
